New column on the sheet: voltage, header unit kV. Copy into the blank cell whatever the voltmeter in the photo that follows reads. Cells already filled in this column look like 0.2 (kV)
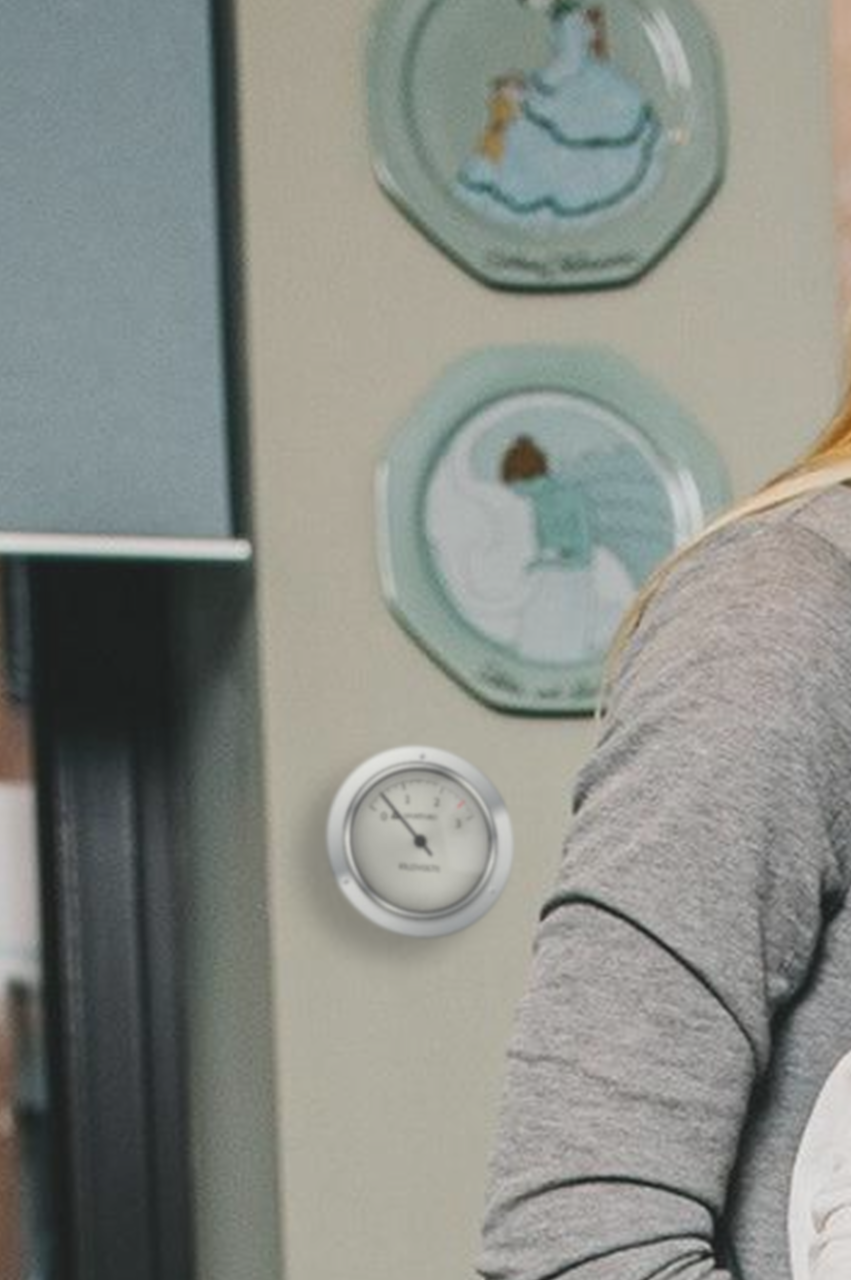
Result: 0.4 (kV)
